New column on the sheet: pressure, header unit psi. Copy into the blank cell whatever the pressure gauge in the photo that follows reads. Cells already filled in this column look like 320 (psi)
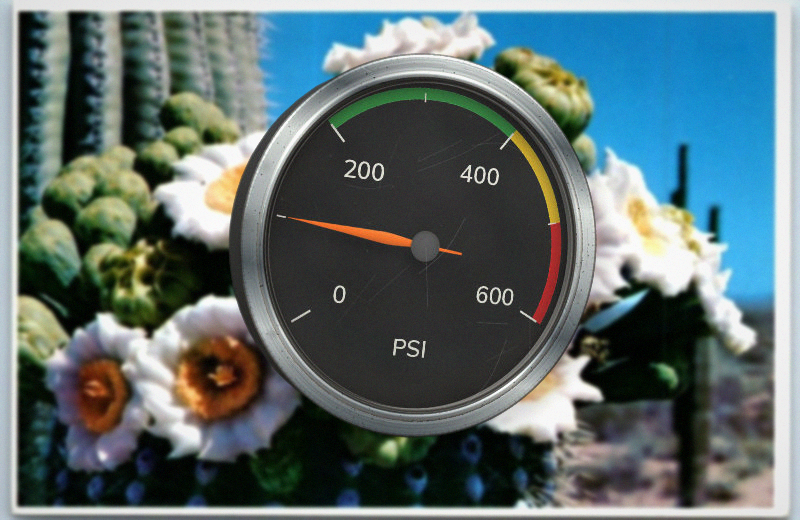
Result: 100 (psi)
